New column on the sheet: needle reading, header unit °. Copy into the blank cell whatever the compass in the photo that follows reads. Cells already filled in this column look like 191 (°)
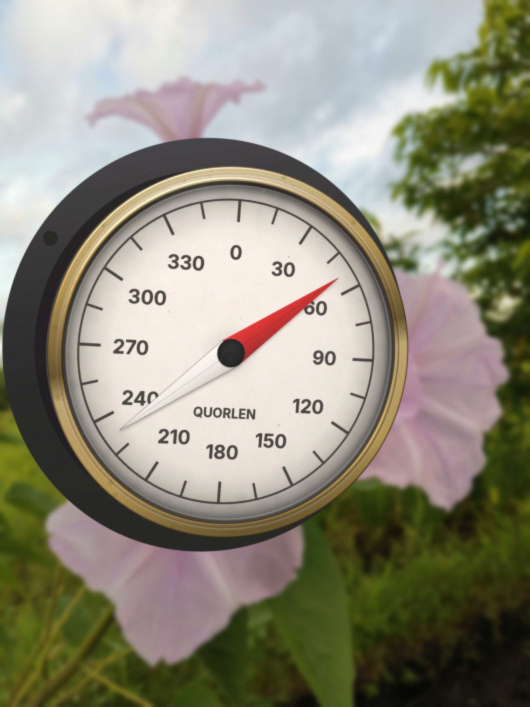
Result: 52.5 (°)
